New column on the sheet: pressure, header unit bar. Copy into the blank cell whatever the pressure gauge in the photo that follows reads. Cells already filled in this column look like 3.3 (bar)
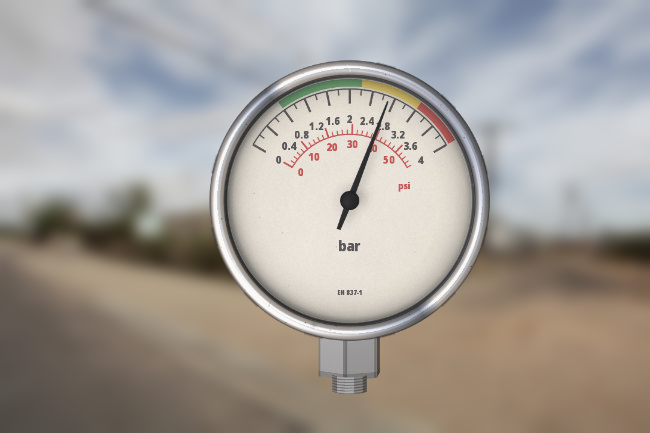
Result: 2.7 (bar)
